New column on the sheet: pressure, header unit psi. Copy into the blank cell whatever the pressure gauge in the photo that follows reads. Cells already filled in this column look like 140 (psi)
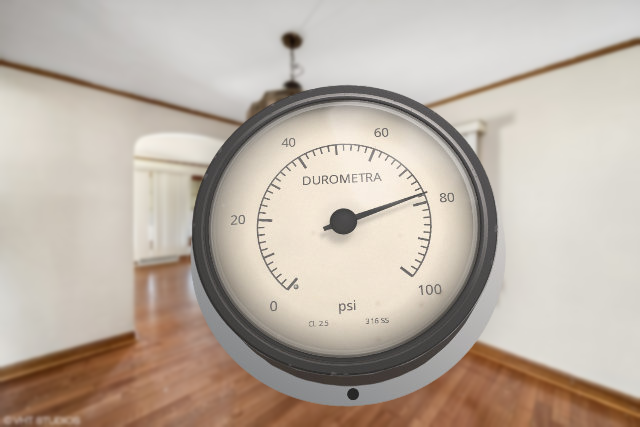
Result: 78 (psi)
